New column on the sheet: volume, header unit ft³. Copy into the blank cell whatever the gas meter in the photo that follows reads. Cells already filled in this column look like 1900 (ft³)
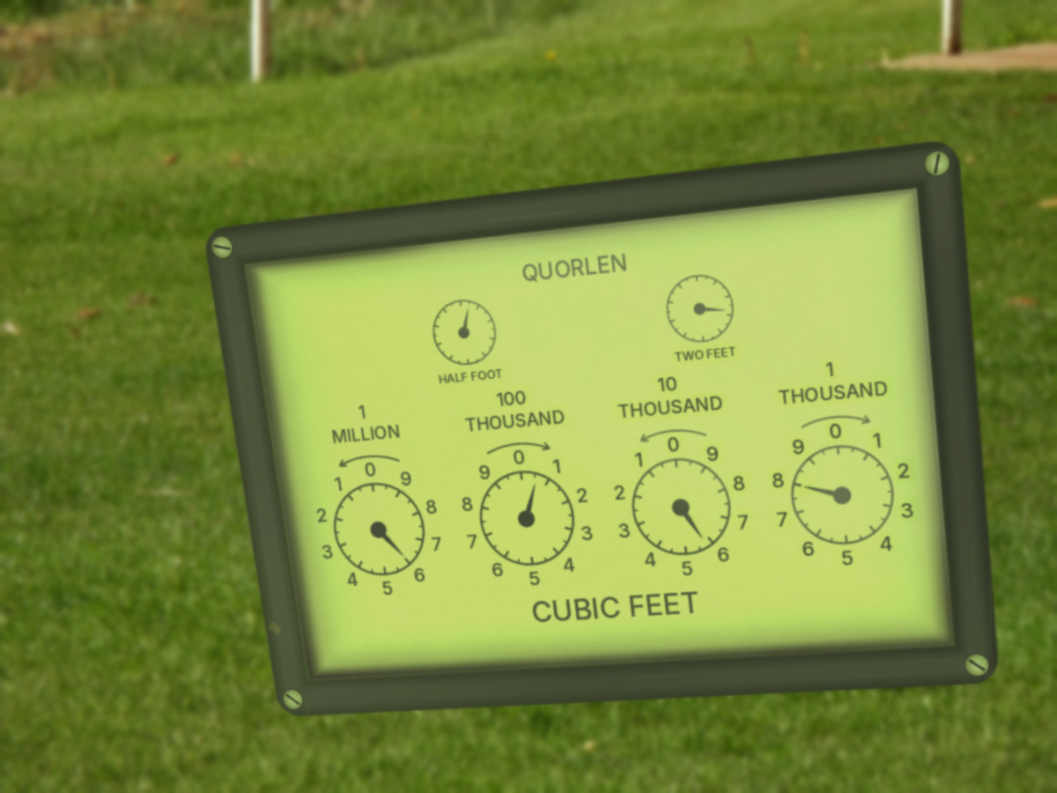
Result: 605800 (ft³)
